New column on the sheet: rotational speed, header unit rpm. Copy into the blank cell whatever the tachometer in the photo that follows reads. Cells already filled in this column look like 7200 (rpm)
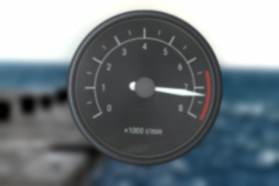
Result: 7250 (rpm)
